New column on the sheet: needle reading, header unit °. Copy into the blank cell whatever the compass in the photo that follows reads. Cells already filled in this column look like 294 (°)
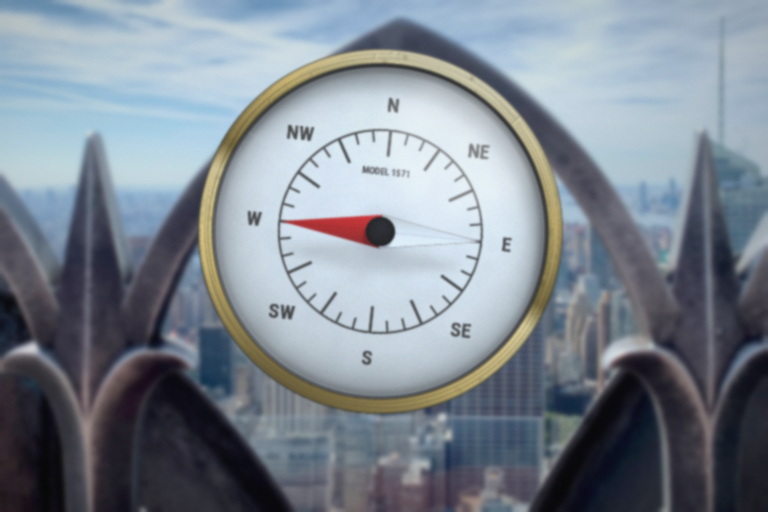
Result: 270 (°)
